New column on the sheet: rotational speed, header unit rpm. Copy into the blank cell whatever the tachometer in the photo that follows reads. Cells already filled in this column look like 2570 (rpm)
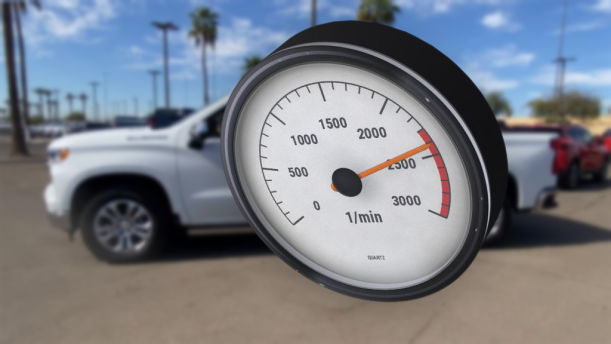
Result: 2400 (rpm)
